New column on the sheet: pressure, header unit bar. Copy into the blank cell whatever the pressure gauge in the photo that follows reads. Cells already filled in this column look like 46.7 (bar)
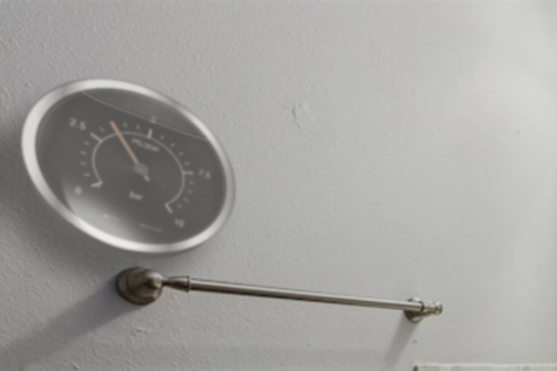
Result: 3.5 (bar)
